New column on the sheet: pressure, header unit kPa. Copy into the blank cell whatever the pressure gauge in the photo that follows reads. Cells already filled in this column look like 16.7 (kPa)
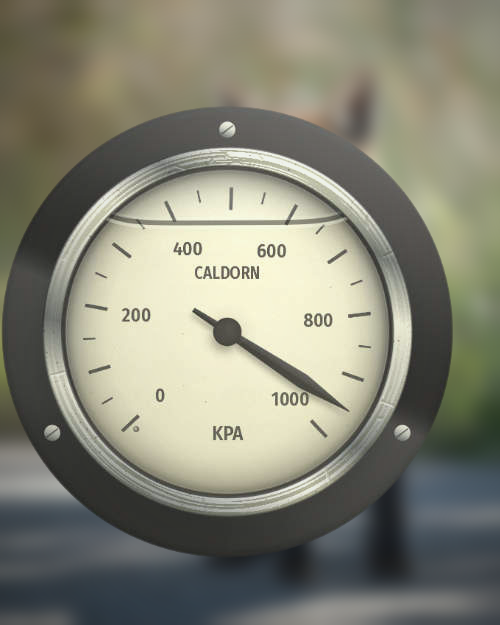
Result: 950 (kPa)
